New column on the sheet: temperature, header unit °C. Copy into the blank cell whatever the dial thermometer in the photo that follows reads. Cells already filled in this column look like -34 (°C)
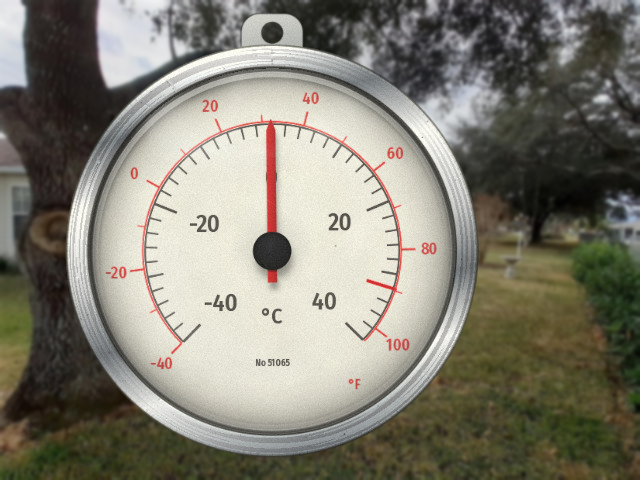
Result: 0 (°C)
